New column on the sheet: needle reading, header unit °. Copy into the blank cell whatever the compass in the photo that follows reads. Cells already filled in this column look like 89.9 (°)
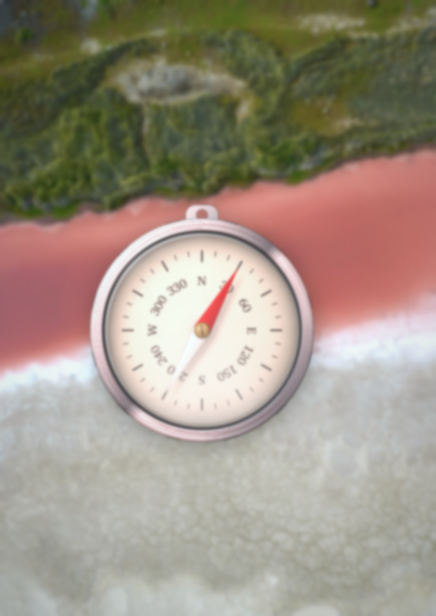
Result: 30 (°)
